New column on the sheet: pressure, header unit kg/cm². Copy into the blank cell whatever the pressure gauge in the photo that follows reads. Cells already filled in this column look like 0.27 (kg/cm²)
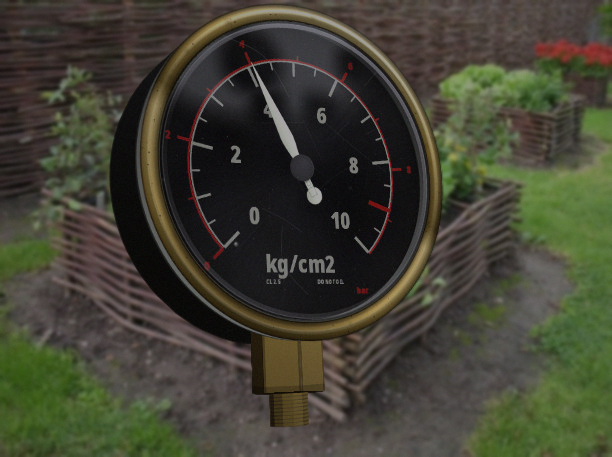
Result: 4 (kg/cm²)
